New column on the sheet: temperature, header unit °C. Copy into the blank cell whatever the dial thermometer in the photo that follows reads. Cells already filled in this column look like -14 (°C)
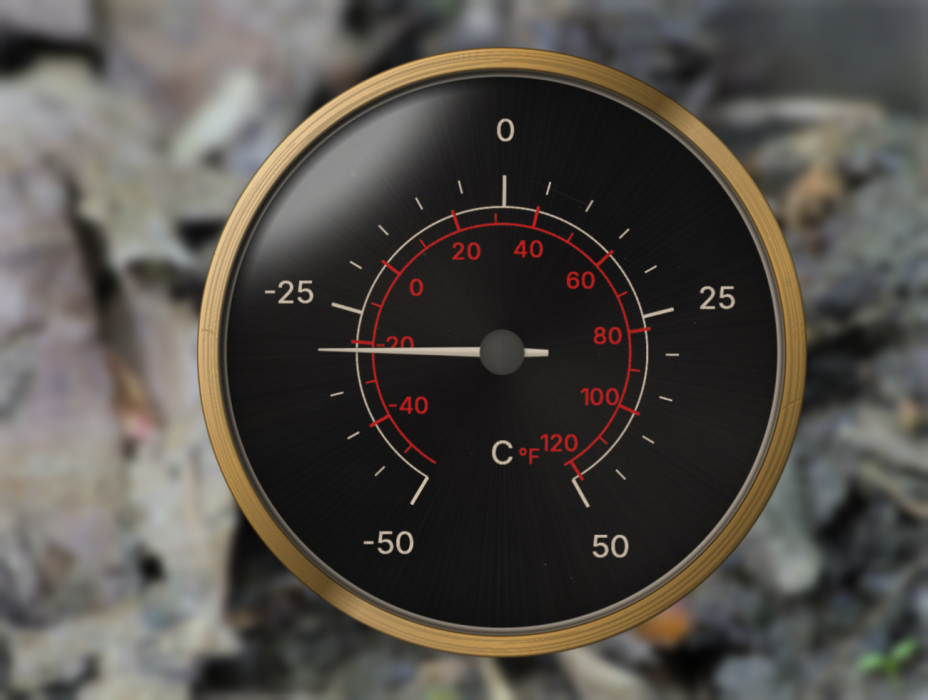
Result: -30 (°C)
